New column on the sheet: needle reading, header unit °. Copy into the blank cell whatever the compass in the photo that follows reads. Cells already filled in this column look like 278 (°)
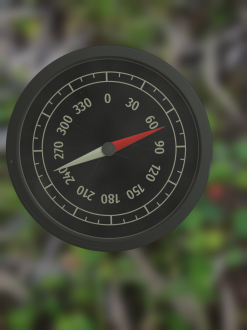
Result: 70 (°)
